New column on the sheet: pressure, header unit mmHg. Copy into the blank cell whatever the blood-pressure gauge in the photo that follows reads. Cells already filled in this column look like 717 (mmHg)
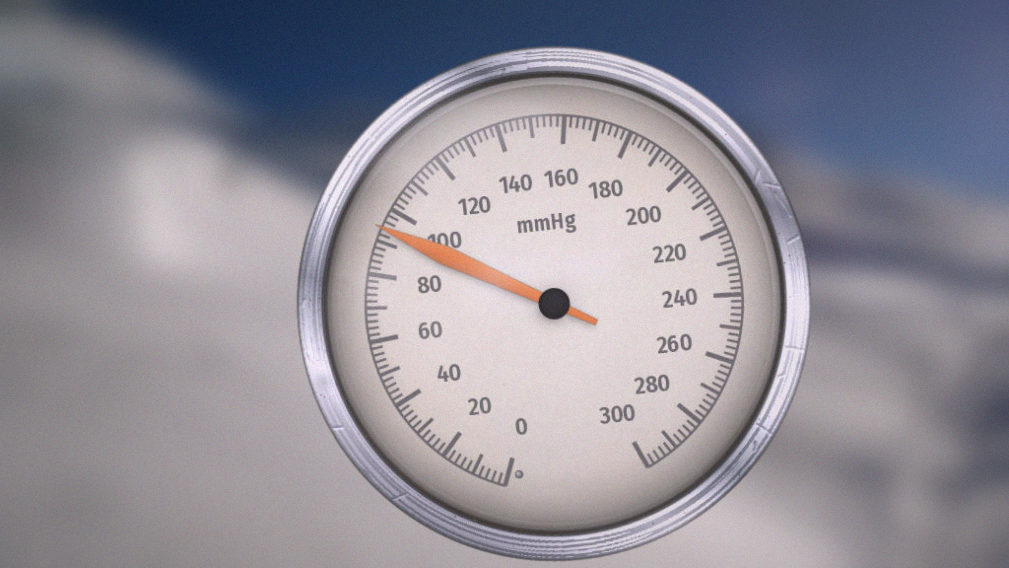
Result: 94 (mmHg)
